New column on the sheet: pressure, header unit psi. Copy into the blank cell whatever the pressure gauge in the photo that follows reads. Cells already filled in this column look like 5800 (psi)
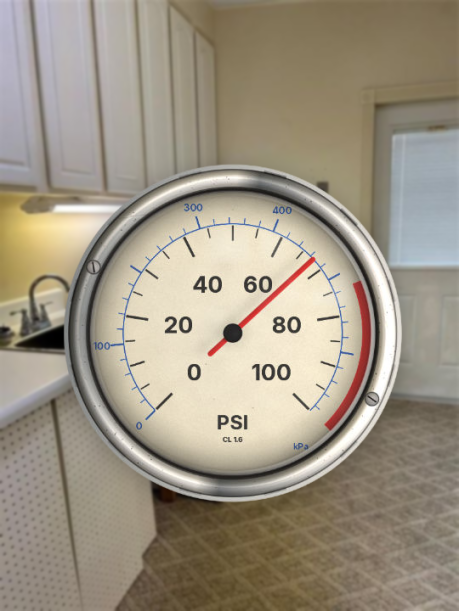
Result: 67.5 (psi)
